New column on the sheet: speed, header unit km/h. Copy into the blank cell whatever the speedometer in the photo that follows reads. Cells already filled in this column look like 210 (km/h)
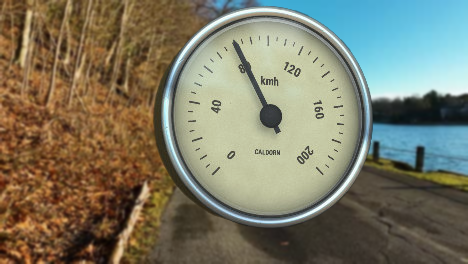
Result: 80 (km/h)
